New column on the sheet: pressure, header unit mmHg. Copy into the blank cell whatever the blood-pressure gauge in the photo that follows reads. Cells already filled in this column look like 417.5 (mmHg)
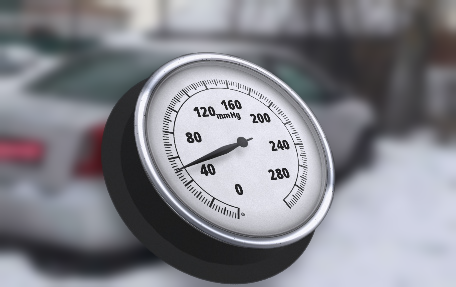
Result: 50 (mmHg)
